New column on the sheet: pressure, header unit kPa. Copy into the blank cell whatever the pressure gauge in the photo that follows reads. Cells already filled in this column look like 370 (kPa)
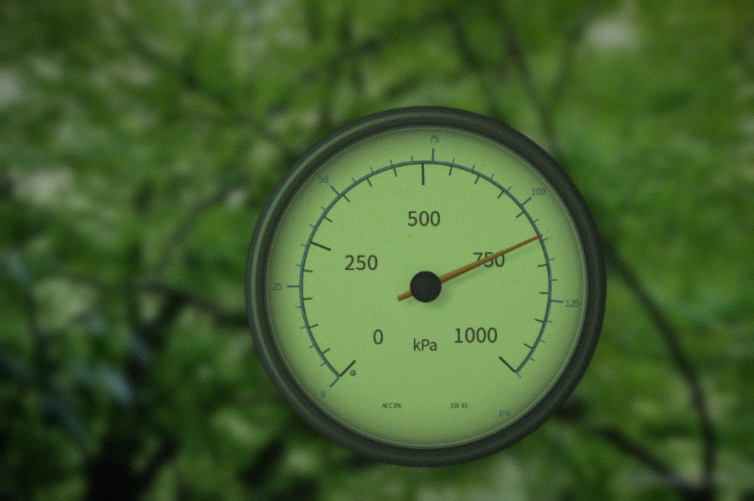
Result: 750 (kPa)
